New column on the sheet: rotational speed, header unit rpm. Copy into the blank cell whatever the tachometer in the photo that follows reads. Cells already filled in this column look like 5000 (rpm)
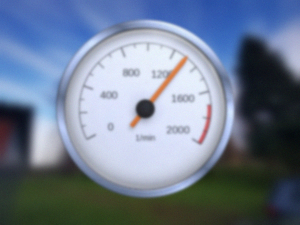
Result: 1300 (rpm)
